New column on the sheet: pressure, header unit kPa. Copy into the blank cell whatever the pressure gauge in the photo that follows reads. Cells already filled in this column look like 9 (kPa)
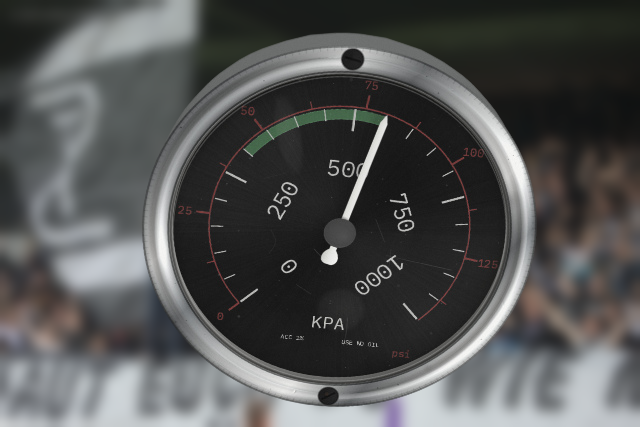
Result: 550 (kPa)
